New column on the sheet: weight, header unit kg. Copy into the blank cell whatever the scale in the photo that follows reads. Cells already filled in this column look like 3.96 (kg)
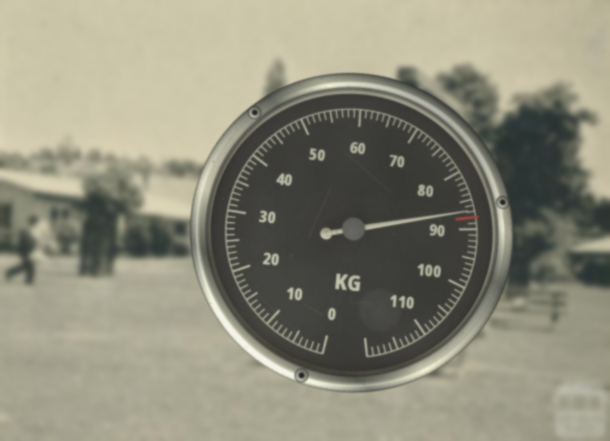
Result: 87 (kg)
